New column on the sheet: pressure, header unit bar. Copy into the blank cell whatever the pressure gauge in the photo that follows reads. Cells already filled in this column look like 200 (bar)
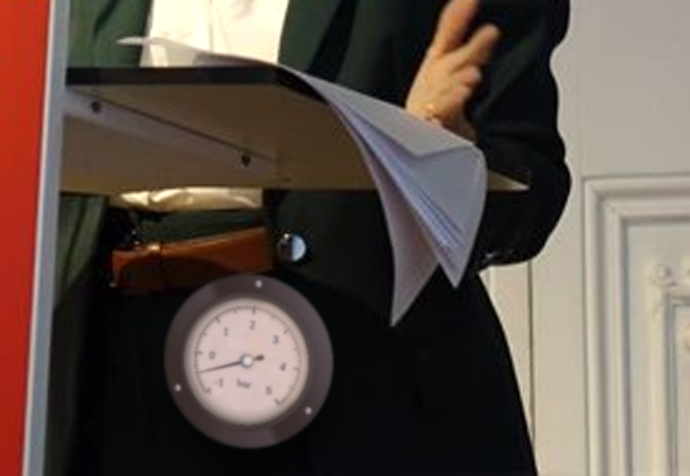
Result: -0.5 (bar)
